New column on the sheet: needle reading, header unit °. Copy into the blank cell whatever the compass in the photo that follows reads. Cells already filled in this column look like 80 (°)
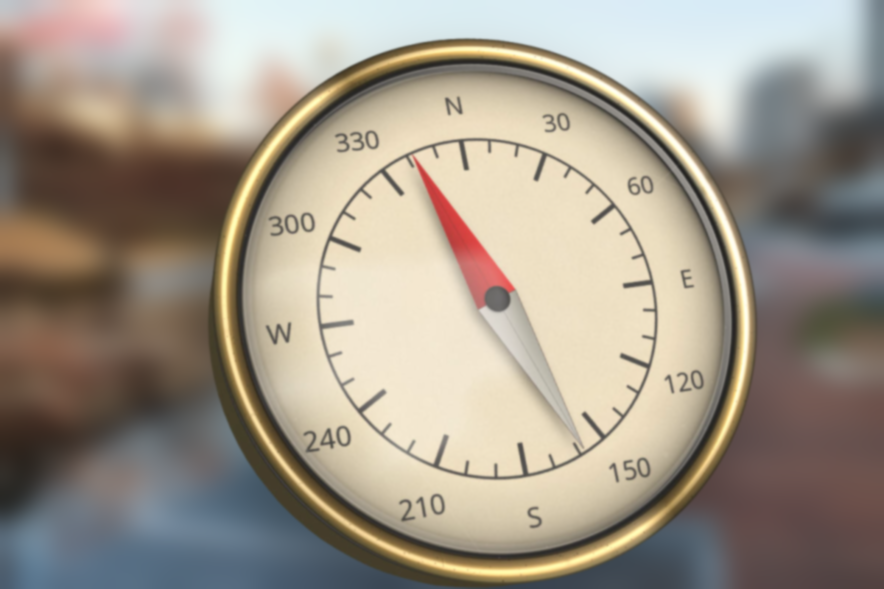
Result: 340 (°)
